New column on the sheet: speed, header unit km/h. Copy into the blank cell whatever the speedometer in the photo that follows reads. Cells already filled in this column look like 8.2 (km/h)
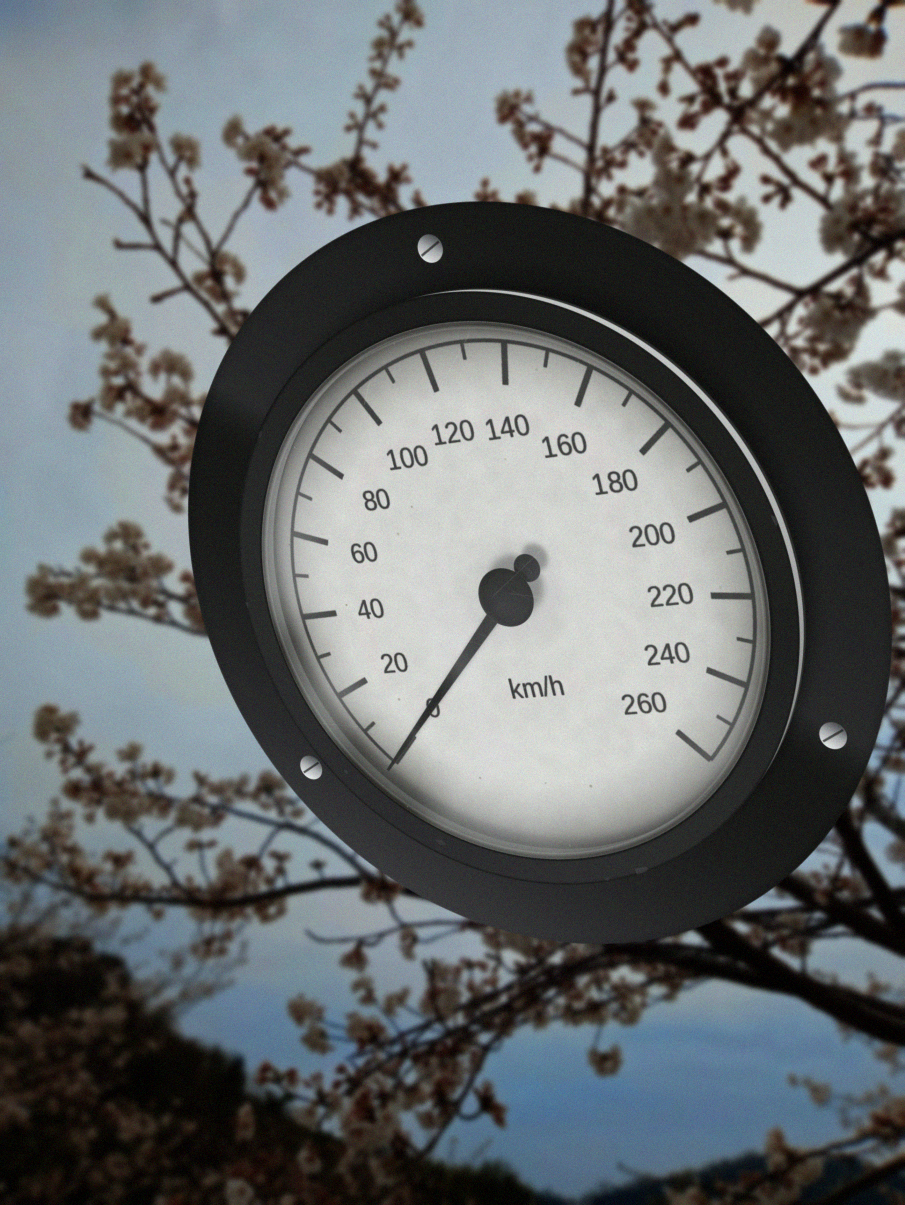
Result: 0 (km/h)
